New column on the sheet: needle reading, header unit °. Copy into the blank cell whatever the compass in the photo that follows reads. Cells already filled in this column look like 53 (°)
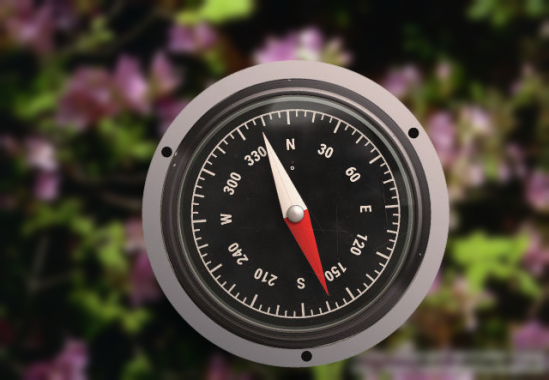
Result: 162.5 (°)
